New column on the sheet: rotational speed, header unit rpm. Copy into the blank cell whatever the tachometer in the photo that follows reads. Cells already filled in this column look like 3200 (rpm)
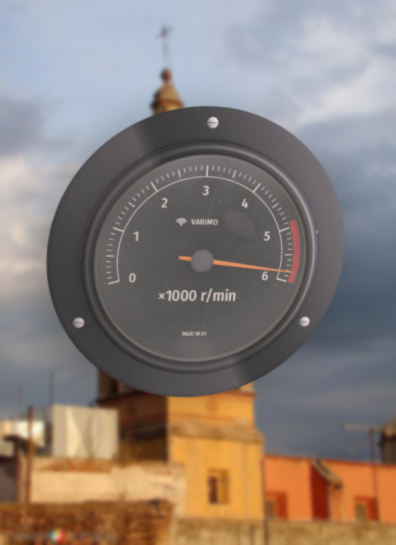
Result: 5800 (rpm)
